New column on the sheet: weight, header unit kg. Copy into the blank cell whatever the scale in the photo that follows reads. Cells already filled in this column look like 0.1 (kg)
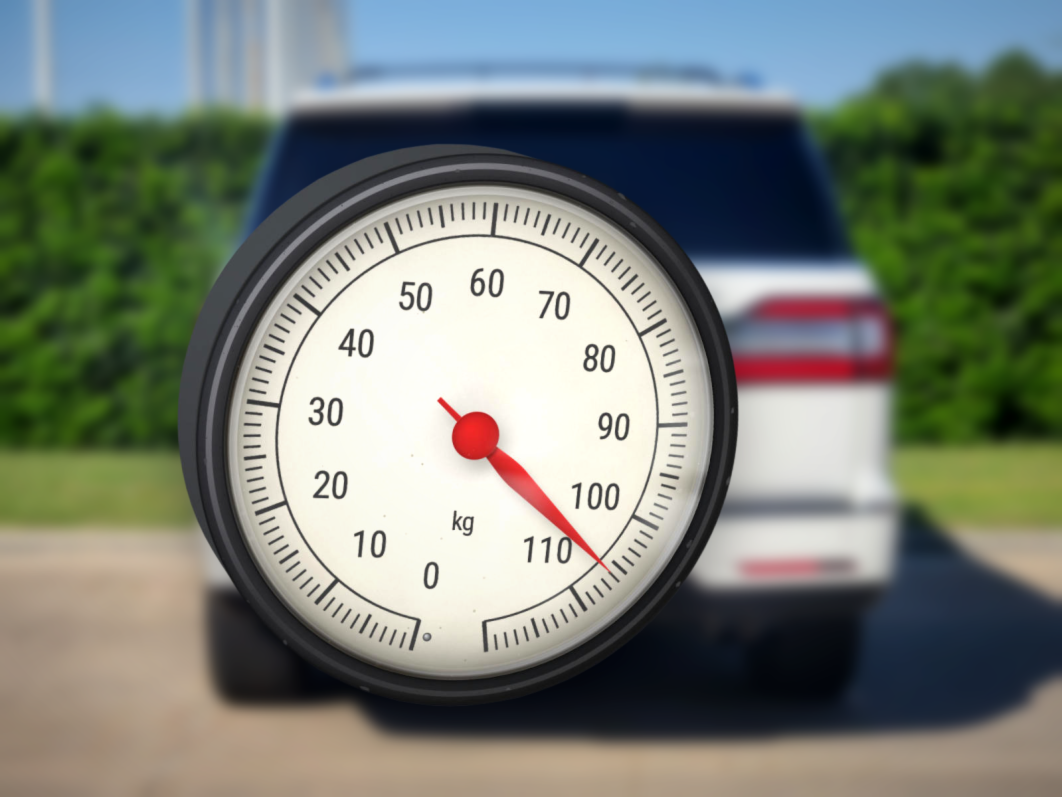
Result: 106 (kg)
